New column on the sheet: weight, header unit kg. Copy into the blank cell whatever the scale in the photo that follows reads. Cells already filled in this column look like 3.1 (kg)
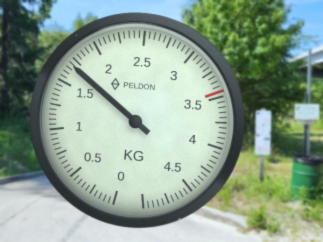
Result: 1.7 (kg)
